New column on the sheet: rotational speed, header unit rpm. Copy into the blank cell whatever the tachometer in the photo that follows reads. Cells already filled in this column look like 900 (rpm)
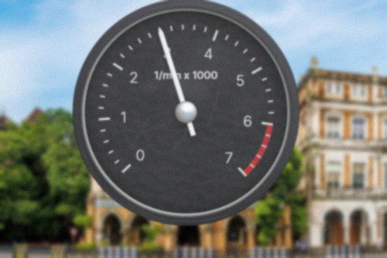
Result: 3000 (rpm)
